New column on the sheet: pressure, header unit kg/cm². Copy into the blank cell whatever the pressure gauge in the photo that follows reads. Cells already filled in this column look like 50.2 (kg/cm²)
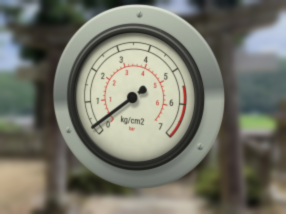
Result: 0.25 (kg/cm²)
